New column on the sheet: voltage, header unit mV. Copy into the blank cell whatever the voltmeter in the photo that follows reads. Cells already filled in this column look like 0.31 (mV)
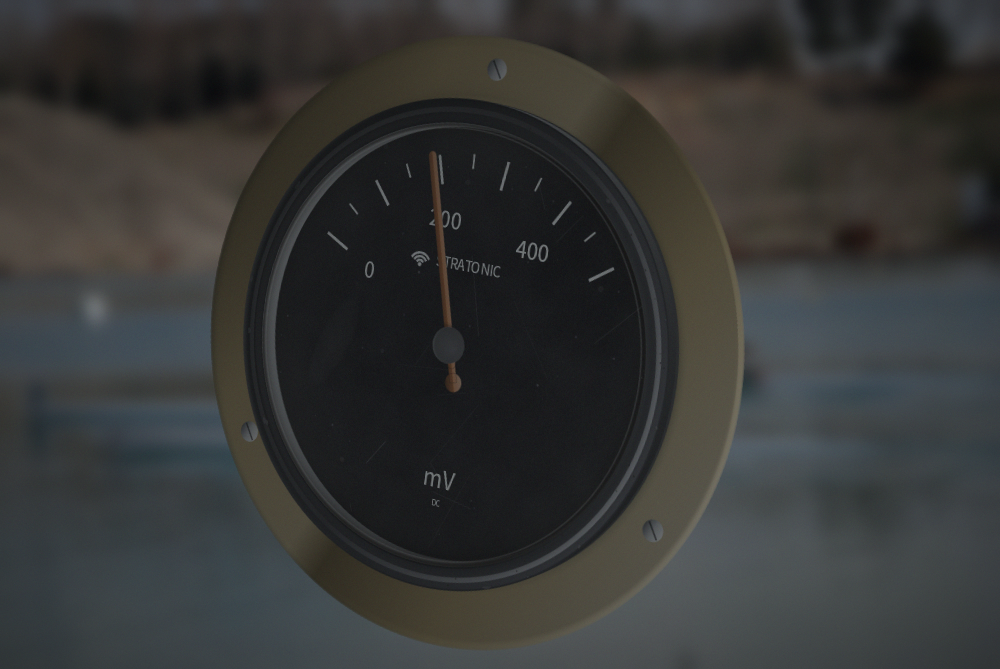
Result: 200 (mV)
